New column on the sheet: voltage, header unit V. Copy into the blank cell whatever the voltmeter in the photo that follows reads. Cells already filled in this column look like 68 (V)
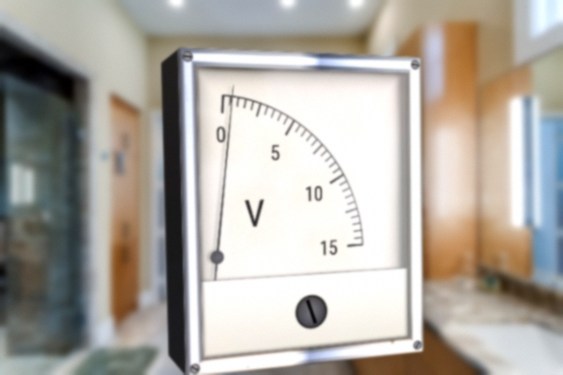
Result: 0.5 (V)
